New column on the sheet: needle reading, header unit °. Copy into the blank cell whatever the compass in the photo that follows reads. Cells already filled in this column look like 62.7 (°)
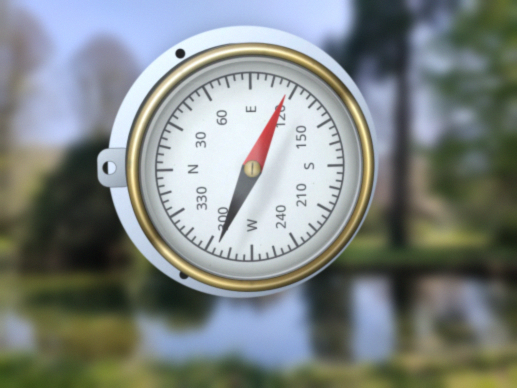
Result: 115 (°)
